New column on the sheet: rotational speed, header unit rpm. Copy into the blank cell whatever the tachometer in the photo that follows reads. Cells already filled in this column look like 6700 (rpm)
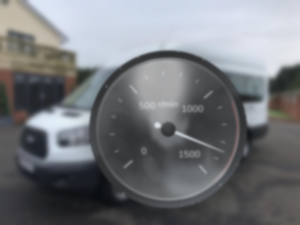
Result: 1350 (rpm)
